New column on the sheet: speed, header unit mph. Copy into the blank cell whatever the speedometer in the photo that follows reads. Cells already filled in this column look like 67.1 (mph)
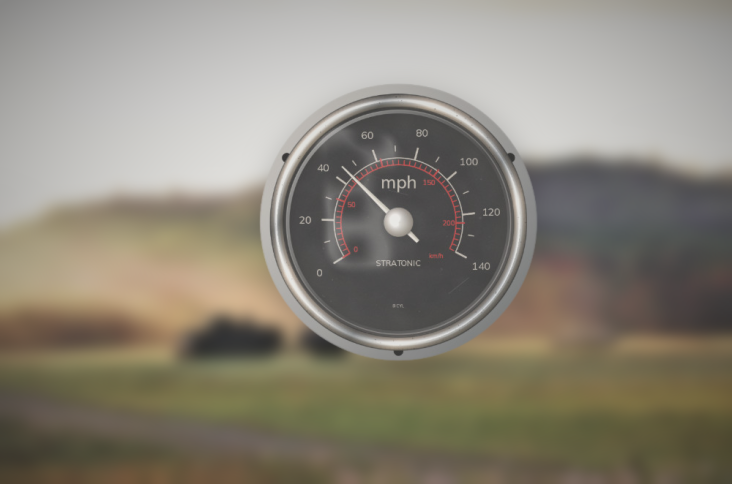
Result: 45 (mph)
